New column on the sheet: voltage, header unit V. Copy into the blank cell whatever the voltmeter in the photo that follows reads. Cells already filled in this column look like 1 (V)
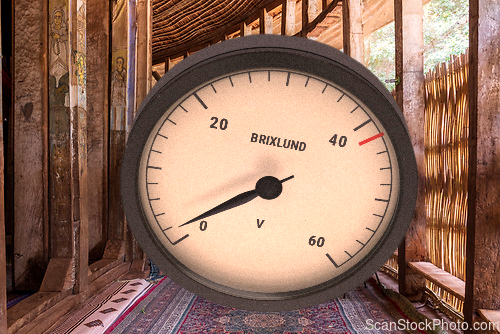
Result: 2 (V)
